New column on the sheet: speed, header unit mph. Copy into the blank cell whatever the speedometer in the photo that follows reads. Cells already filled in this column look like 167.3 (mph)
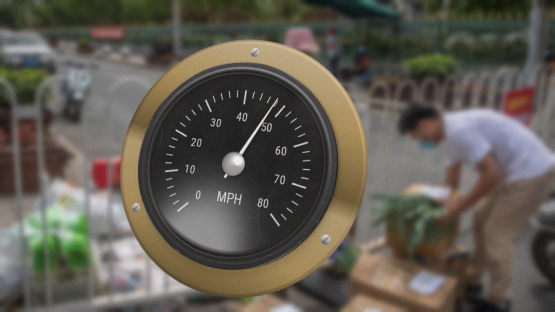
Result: 48 (mph)
